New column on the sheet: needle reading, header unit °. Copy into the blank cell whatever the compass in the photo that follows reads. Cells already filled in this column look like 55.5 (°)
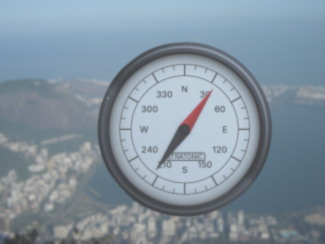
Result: 35 (°)
